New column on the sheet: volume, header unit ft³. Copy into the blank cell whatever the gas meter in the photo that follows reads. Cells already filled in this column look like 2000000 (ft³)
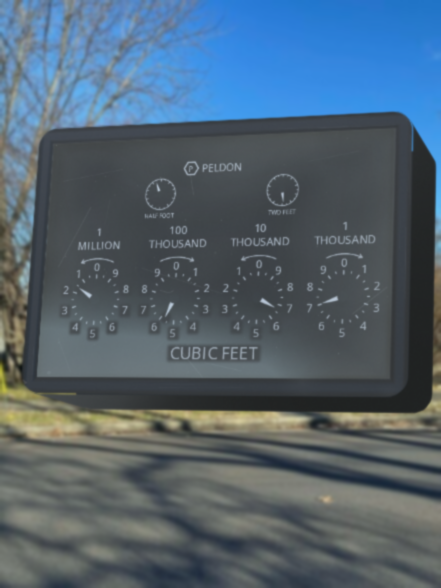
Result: 156700 (ft³)
